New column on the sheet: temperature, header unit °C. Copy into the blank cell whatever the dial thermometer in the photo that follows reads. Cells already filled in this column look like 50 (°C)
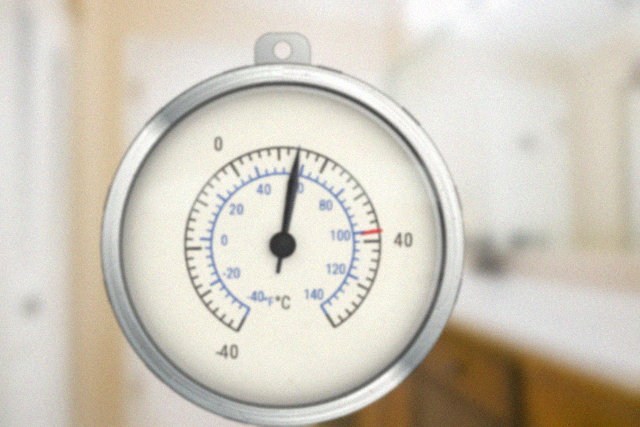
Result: 14 (°C)
